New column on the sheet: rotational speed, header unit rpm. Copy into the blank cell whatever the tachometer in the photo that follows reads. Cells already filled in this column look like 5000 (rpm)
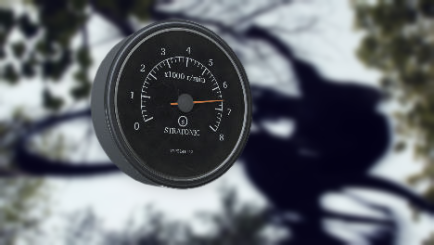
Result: 6600 (rpm)
